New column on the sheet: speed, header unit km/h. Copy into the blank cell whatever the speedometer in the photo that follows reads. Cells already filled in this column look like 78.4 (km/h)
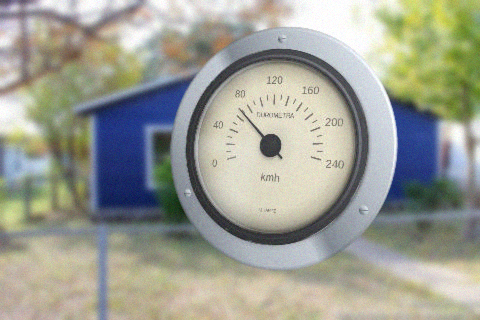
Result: 70 (km/h)
